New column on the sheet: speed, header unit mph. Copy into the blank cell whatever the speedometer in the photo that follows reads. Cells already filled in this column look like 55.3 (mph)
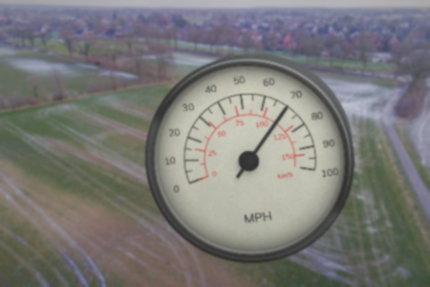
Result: 70 (mph)
